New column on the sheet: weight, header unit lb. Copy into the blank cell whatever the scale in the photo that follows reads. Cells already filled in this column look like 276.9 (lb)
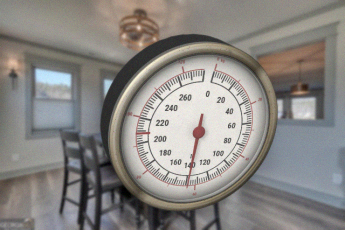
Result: 140 (lb)
